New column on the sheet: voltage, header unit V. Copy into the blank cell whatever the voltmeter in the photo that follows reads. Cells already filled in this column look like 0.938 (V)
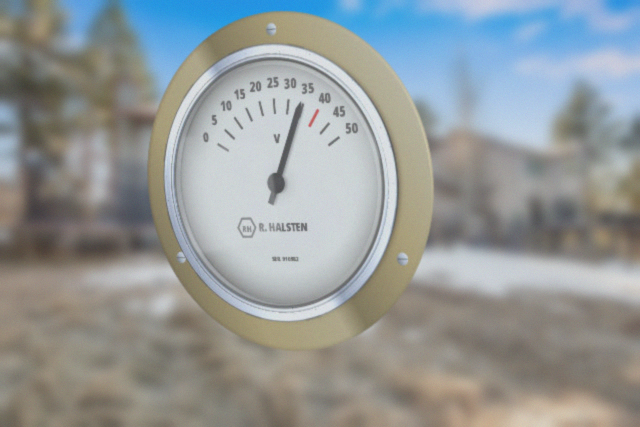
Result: 35 (V)
